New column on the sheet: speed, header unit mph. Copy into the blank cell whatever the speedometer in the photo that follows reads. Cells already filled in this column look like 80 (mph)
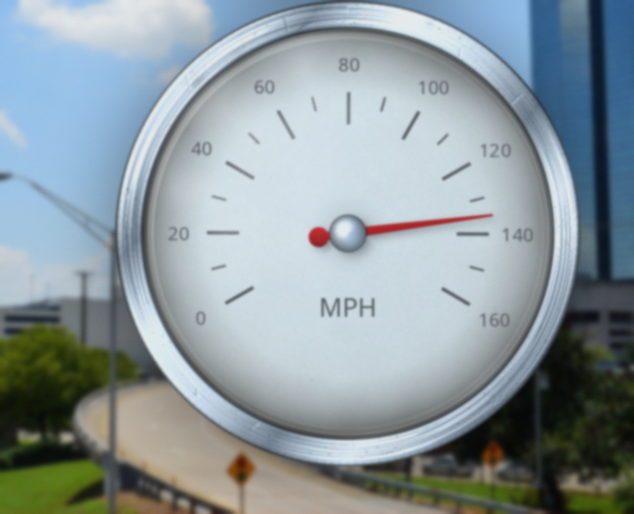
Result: 135 (mph)
